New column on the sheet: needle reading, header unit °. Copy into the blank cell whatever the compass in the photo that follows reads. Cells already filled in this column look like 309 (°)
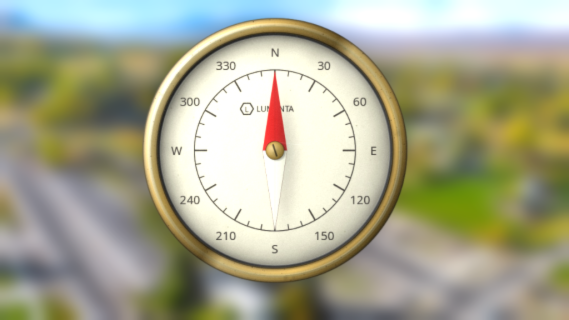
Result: 0 (°)
